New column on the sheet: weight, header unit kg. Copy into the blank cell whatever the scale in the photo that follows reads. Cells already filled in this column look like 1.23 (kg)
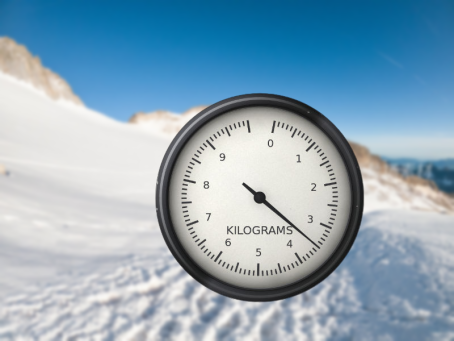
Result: 3.5 (kg)
